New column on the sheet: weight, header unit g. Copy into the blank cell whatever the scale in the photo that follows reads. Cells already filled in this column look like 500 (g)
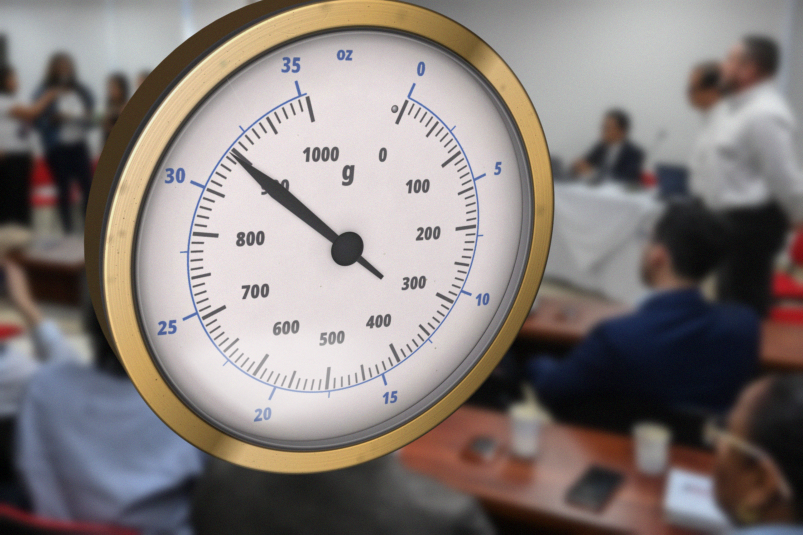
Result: 895 (g)
